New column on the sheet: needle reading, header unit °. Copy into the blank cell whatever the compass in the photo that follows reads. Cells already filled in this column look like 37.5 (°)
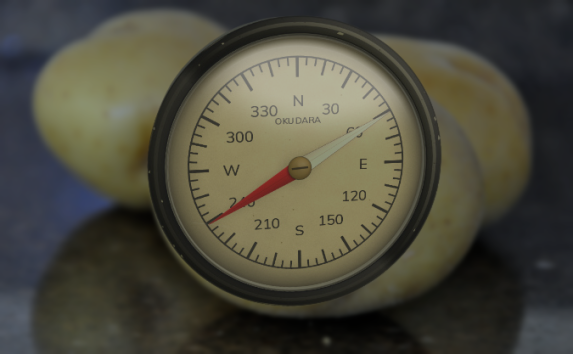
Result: 240 (°)
